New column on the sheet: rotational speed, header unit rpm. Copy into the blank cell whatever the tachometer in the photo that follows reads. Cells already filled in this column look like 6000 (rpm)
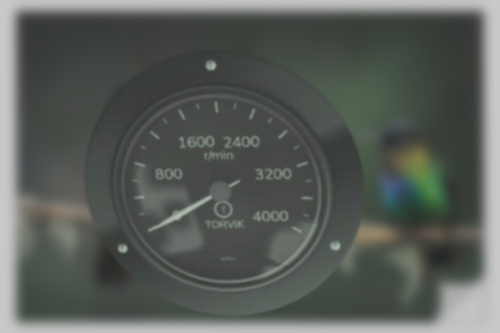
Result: 0 (rpm)
